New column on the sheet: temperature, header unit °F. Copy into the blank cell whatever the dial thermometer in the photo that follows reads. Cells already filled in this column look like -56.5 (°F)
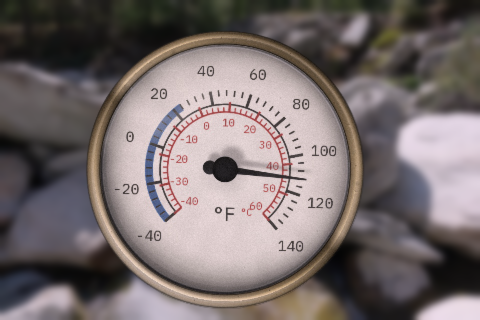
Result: 112 (°F)
